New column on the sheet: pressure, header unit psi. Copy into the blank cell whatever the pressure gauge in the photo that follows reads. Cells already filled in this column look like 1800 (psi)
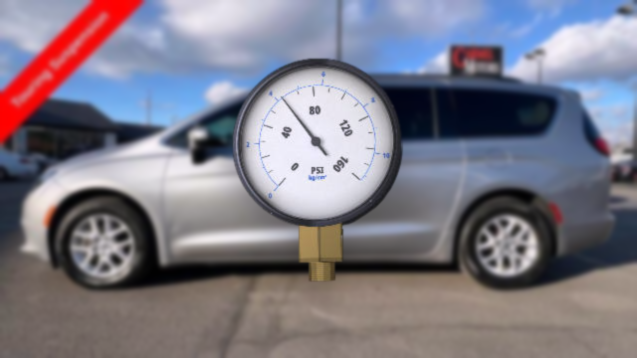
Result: 60 (psi)
